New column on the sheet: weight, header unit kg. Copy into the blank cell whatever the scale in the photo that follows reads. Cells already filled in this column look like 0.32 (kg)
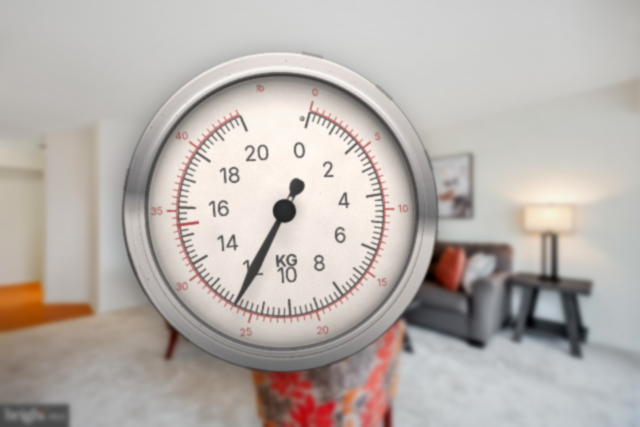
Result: 12 (kg)
